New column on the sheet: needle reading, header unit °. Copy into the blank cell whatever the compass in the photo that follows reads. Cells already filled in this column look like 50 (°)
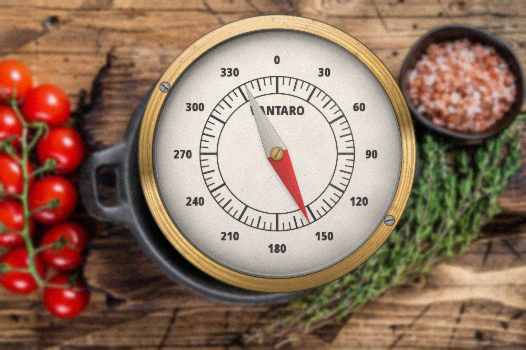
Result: 155 (°)
